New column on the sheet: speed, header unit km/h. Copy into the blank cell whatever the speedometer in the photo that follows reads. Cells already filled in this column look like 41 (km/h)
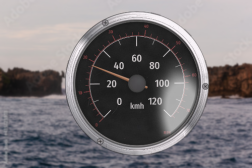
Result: 30 (km/h)
